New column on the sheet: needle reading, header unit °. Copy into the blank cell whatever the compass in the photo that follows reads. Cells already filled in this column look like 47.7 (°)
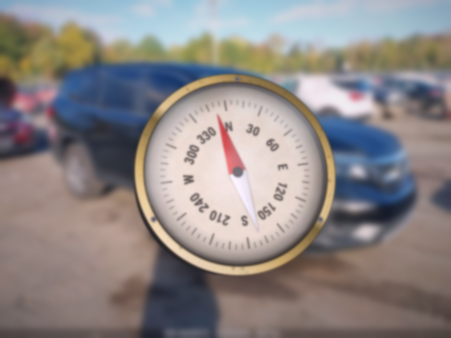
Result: 350 (°)
